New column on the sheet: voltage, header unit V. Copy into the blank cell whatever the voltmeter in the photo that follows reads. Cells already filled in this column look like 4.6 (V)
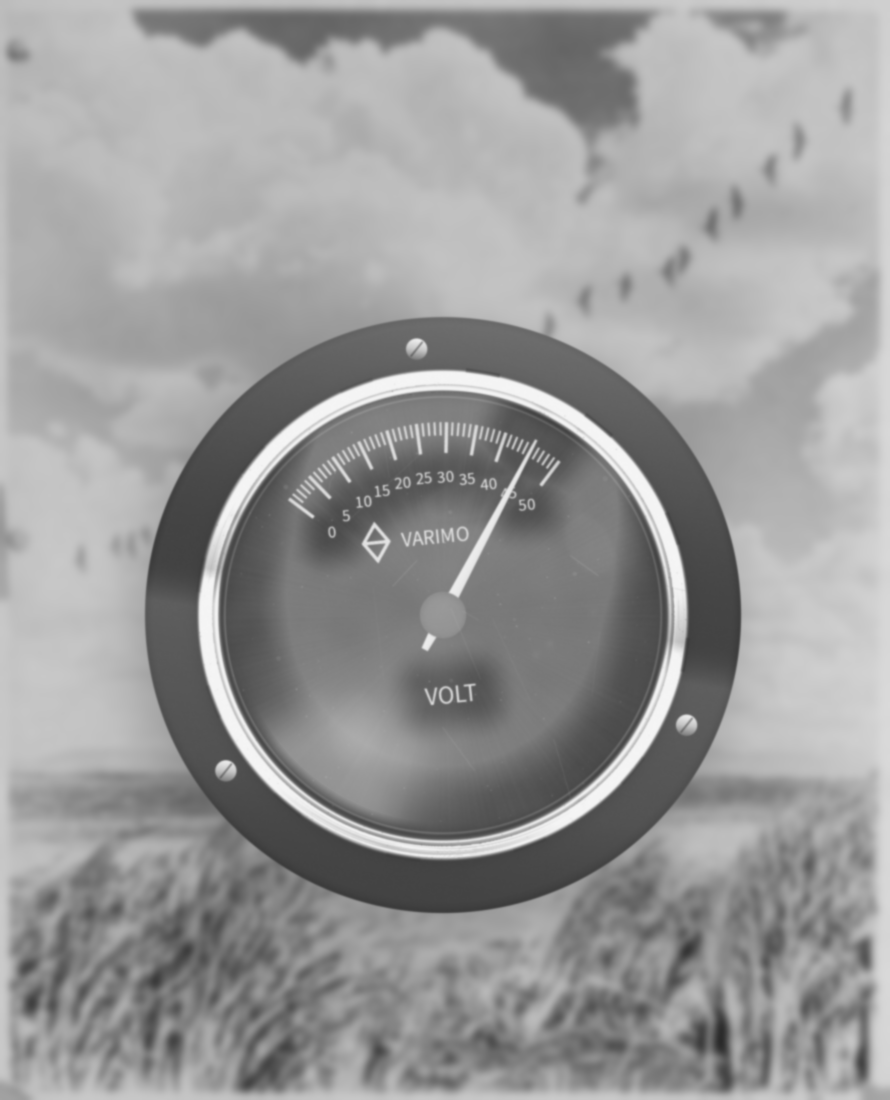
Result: 45 (V)
